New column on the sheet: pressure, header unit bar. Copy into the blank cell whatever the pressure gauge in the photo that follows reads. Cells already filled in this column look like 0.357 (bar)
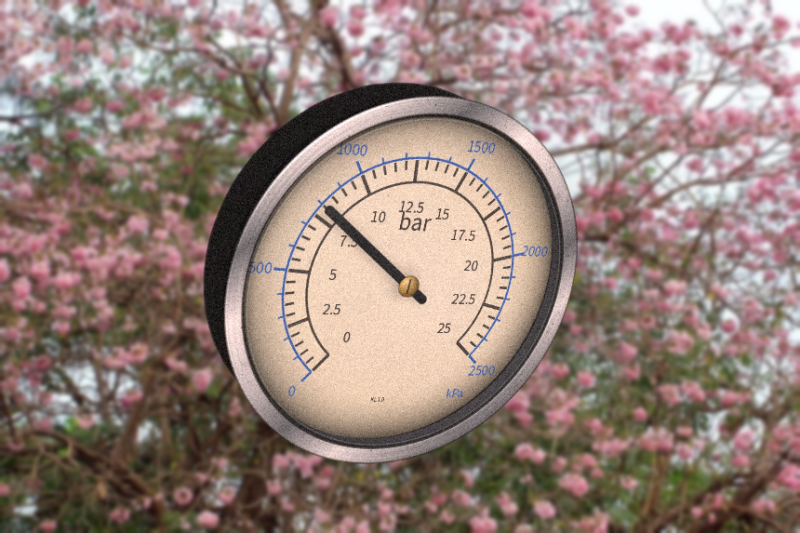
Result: 8 (bar)
